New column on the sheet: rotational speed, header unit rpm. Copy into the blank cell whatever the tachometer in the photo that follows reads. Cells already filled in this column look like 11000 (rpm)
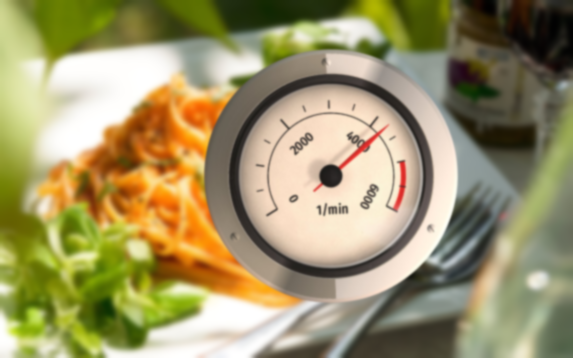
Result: 4250 (rpm)
